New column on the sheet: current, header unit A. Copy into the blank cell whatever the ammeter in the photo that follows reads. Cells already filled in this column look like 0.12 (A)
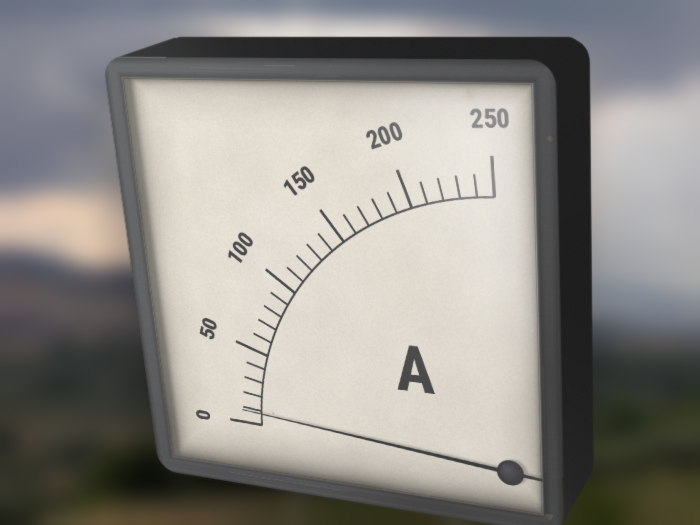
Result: 10 (A)
